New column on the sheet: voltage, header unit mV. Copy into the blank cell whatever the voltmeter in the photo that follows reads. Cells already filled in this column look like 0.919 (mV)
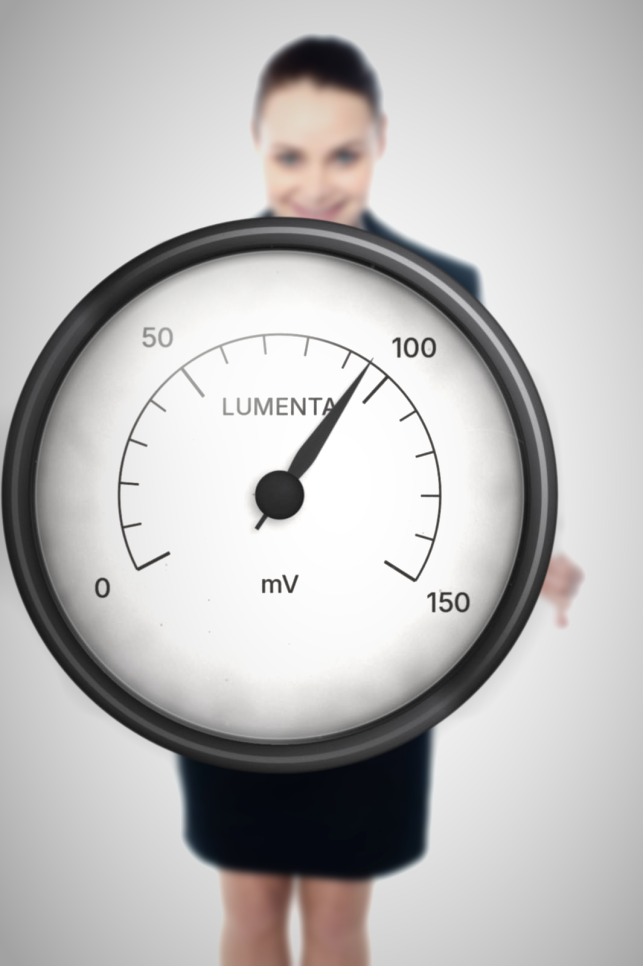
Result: 95 (mV)
